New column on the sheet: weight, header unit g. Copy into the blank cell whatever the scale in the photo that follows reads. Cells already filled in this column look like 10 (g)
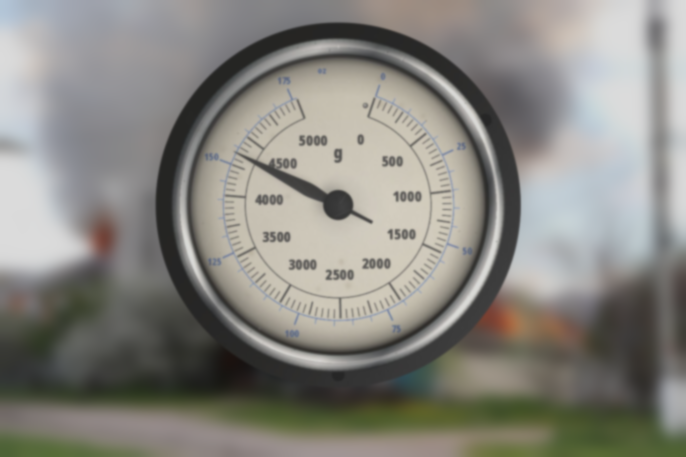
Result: 4350 (g)
